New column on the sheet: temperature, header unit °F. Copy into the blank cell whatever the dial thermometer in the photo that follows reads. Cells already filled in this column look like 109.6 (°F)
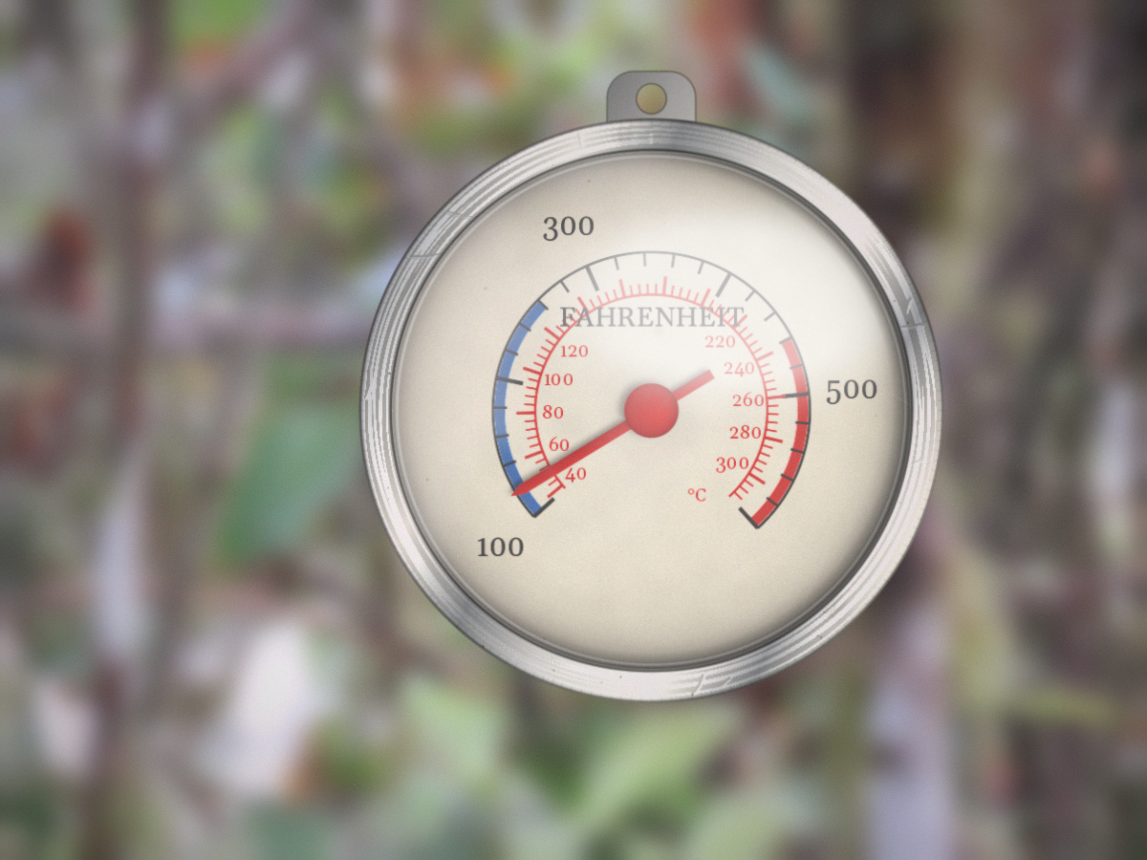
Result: 120 (°F)
